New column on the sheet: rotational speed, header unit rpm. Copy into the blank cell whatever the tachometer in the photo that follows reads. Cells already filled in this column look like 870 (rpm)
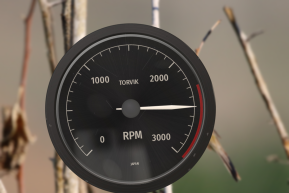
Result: 2500 (rpm)
